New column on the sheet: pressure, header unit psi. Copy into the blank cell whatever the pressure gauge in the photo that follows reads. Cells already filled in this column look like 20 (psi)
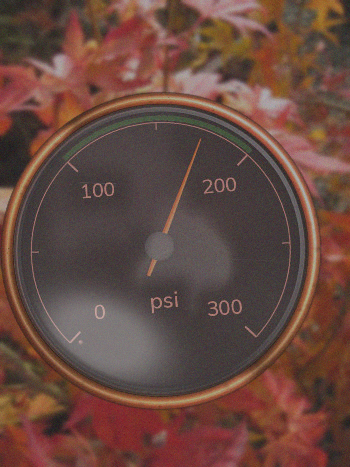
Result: 175 (psi)
